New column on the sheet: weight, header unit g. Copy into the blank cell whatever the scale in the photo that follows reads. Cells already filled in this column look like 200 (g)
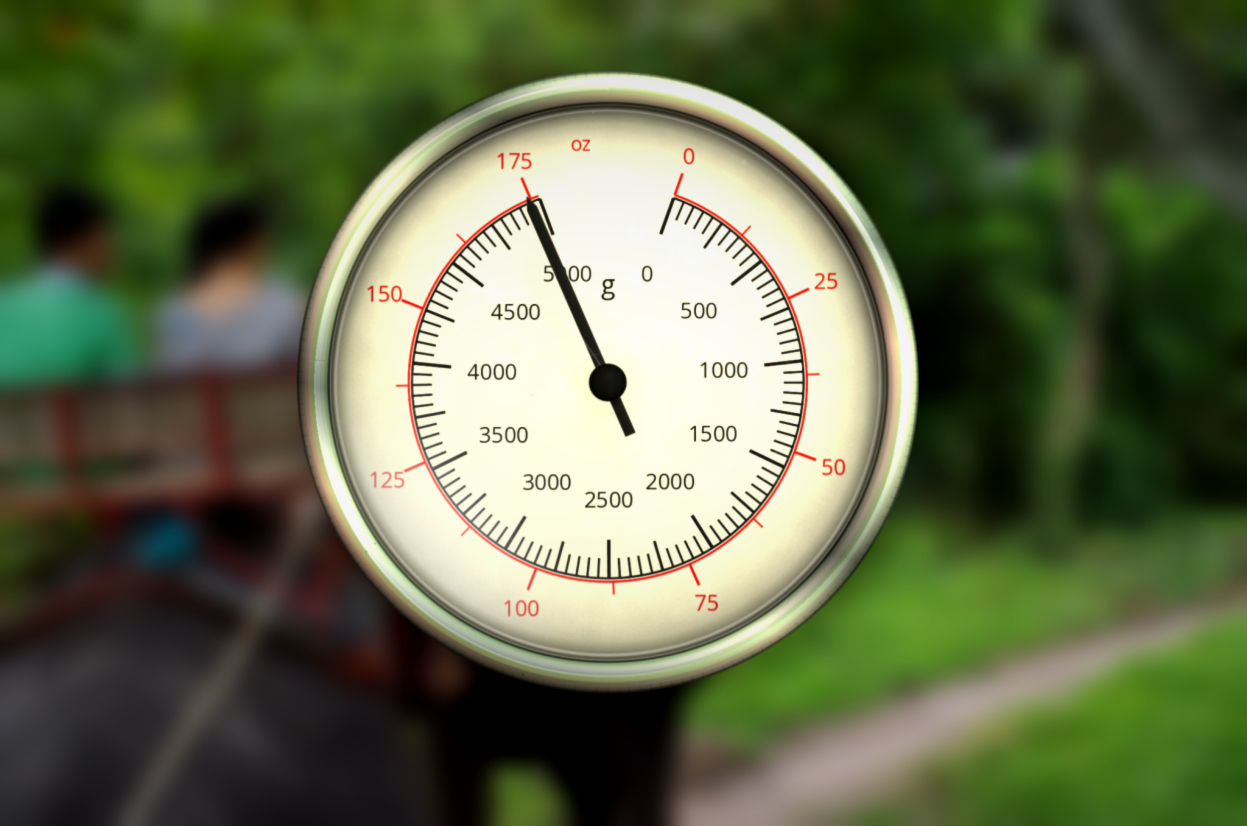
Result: 4950 (g)
